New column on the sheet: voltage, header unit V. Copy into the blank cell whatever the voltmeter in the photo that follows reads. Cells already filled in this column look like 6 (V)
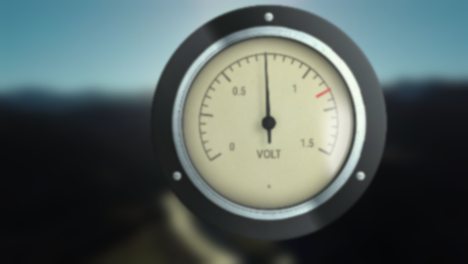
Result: 0.75 (V)
